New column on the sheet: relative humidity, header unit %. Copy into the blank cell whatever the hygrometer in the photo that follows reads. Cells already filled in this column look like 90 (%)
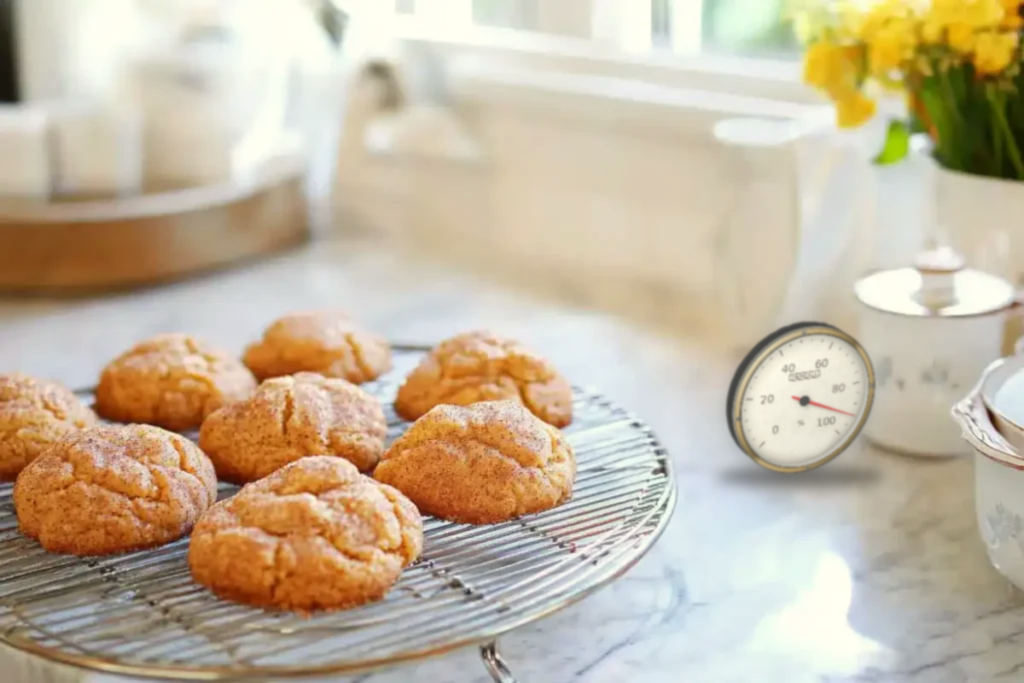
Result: 92 (%)
